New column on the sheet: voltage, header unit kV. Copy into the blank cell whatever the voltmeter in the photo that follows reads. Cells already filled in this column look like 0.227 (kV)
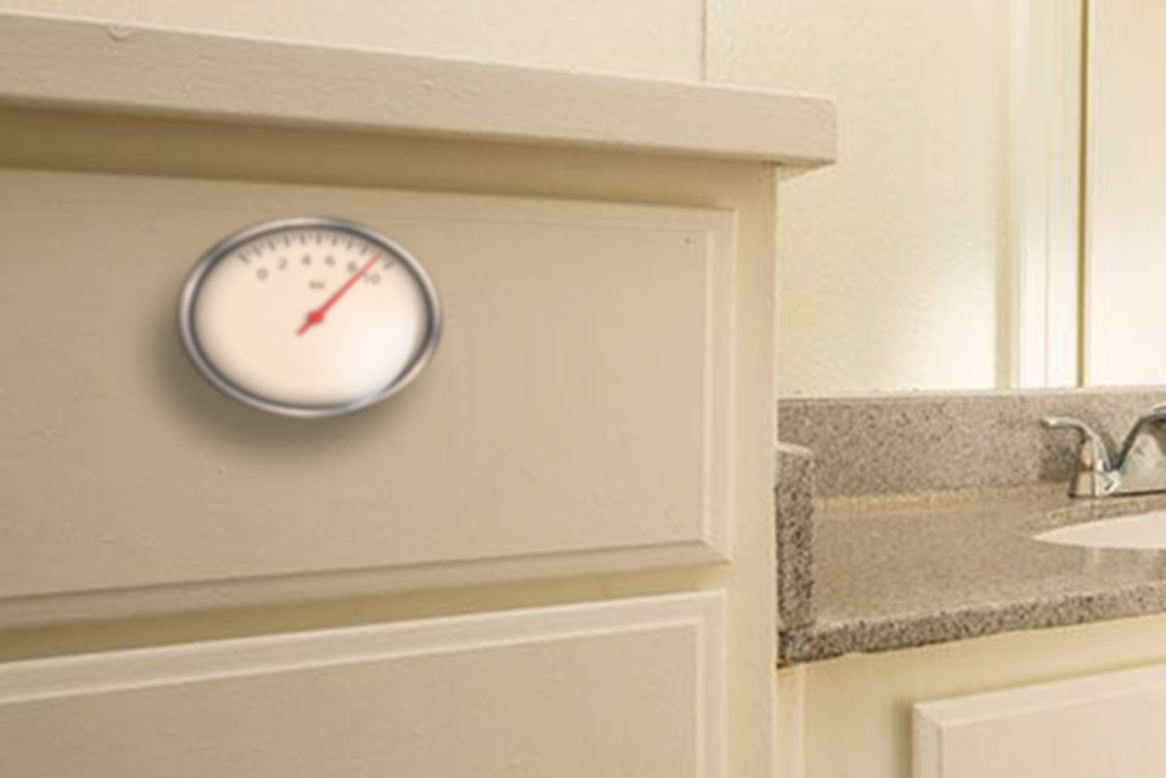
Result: 9 (kV)
